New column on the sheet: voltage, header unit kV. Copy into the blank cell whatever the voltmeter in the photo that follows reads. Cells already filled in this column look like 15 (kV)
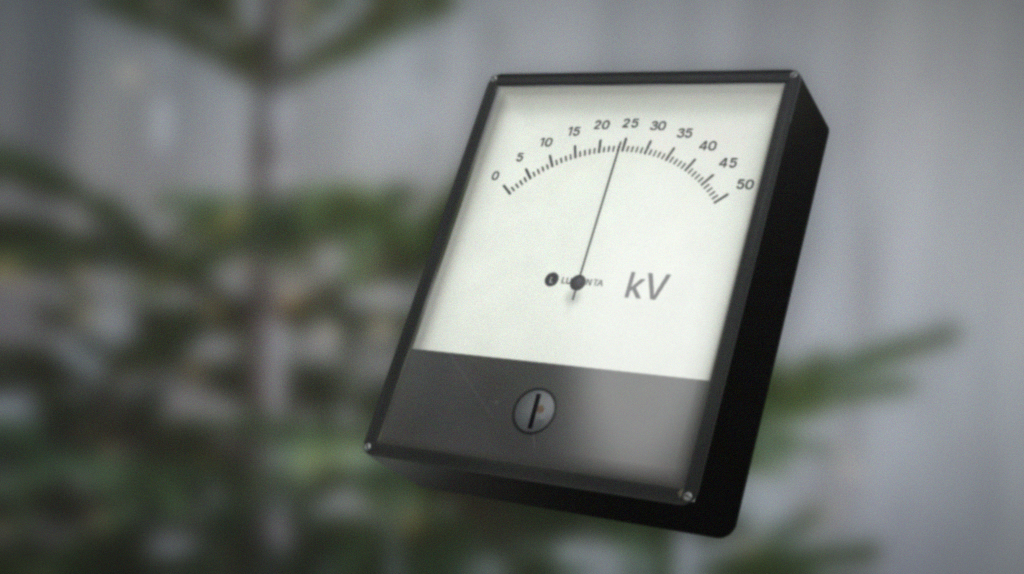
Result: 25 (kV)
